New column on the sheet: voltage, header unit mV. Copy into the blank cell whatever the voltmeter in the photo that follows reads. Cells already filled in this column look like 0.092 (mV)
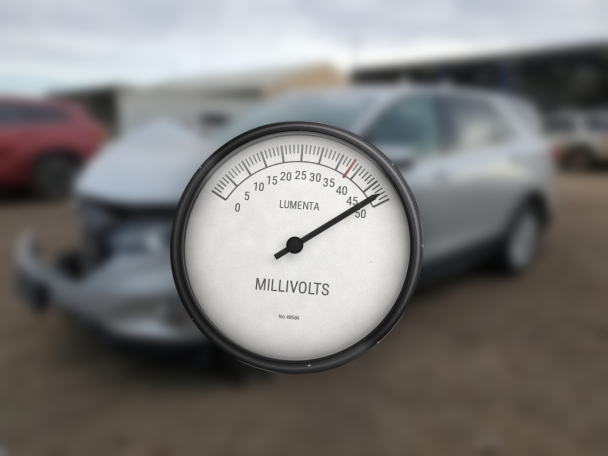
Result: 48 (mV)
